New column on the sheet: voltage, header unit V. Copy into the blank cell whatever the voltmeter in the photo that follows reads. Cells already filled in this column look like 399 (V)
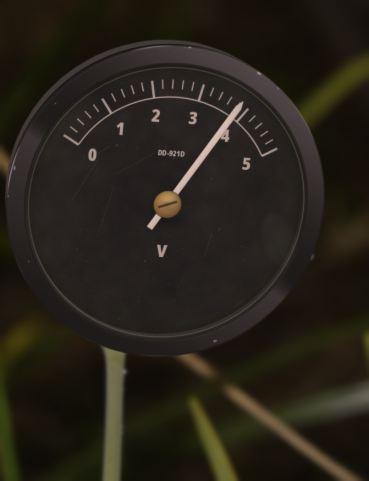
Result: 3.8 (V)
